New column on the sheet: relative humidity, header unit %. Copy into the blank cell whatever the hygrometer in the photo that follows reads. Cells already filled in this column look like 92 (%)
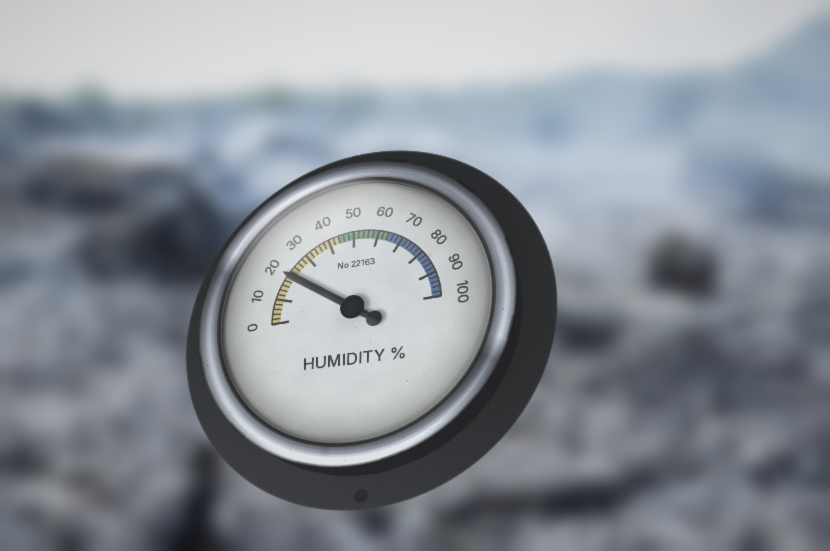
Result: 20 (%)
